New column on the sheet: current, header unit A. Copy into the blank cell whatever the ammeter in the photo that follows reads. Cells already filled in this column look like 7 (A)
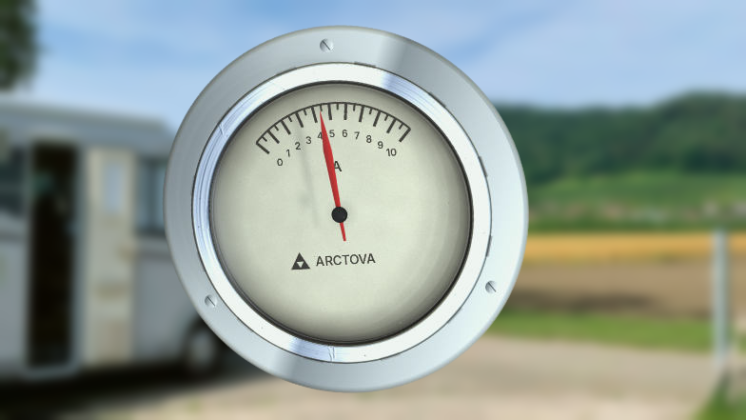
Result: 4.5 (A)
